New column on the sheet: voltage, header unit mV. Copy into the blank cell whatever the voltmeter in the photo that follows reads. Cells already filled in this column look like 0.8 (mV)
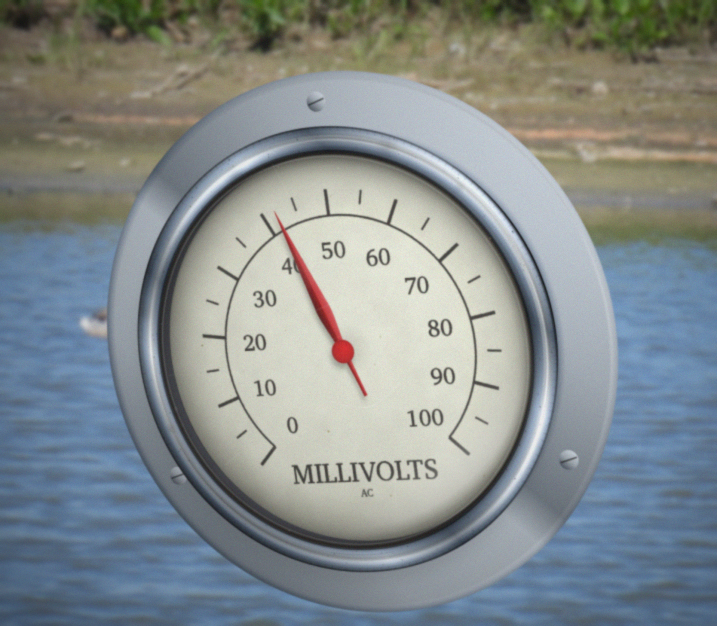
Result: 42.5 (mV)
